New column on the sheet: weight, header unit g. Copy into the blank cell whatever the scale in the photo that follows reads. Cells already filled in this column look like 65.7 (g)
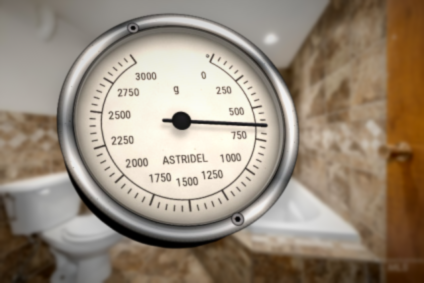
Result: 650 (g)
